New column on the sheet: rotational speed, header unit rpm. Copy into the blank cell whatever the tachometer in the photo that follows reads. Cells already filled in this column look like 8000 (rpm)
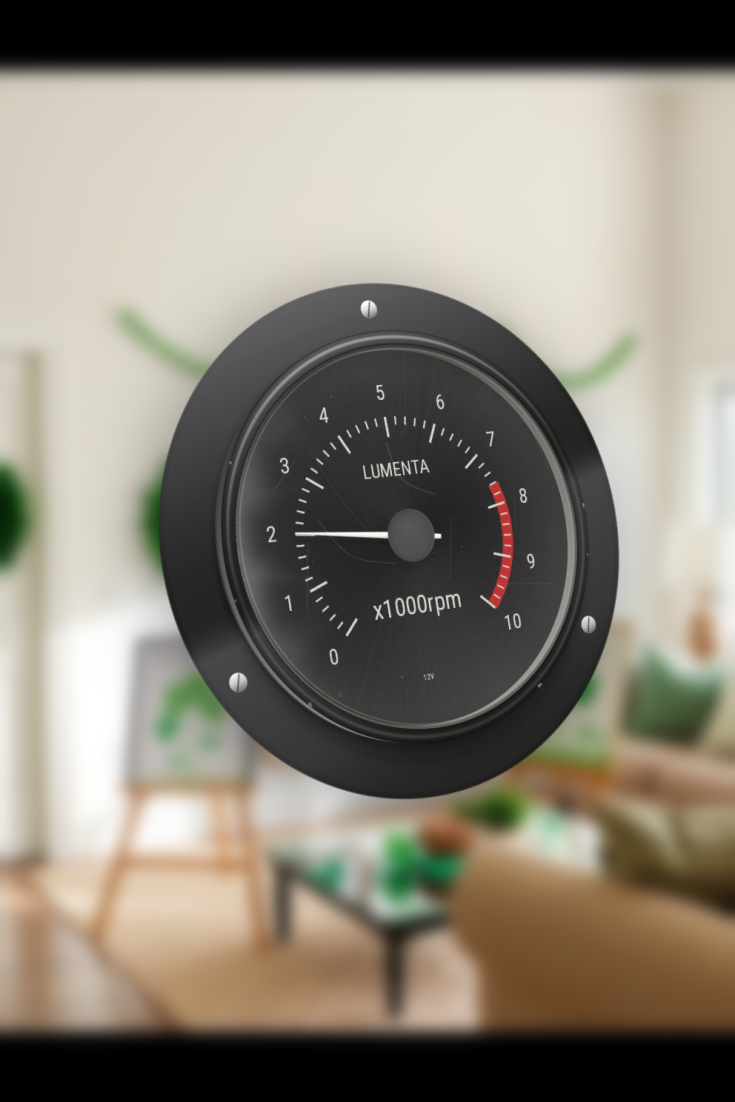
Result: 2000 (rpm)
